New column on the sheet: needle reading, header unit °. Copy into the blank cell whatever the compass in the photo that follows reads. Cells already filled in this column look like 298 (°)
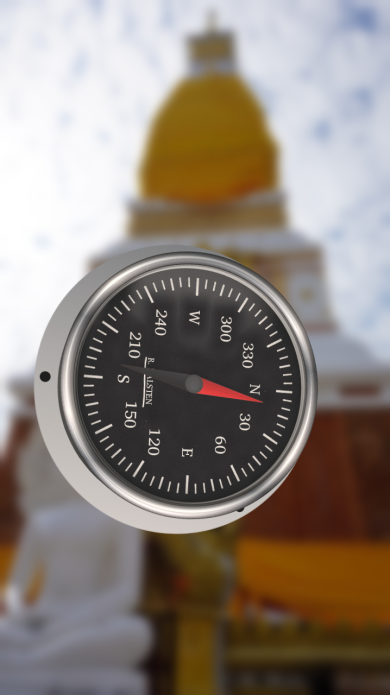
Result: 10 (°)
